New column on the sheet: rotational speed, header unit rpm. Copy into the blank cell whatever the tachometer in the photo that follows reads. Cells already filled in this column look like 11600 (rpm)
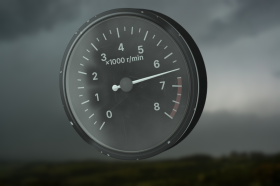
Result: 6500 (rpm)
